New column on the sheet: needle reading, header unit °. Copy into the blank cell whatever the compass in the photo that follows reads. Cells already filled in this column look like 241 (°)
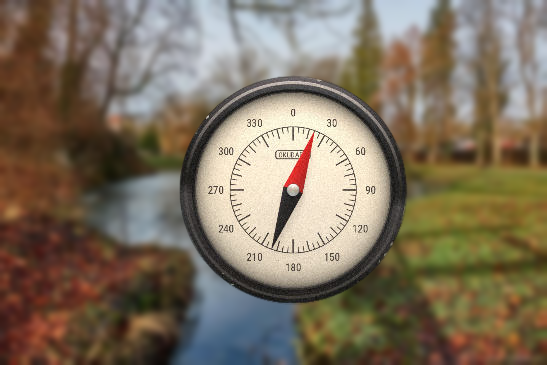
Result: 20 (°)
